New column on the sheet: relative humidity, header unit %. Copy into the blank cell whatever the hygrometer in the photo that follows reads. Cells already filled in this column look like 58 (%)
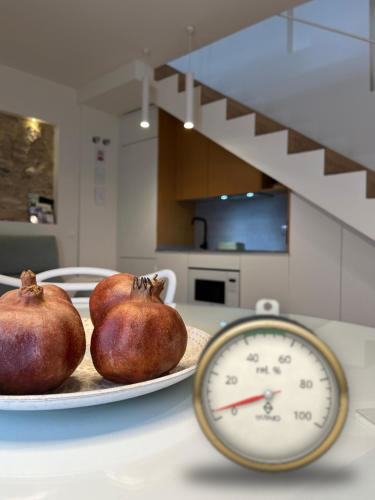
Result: 4 (%)
